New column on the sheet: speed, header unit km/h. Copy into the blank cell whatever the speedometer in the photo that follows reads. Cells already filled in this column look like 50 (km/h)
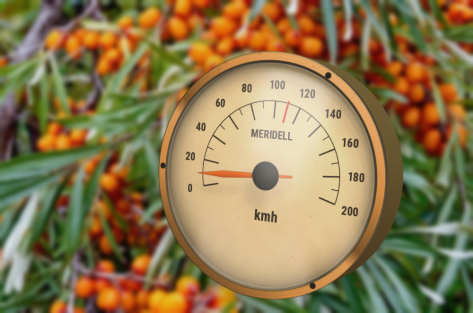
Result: 10 (km/h)
